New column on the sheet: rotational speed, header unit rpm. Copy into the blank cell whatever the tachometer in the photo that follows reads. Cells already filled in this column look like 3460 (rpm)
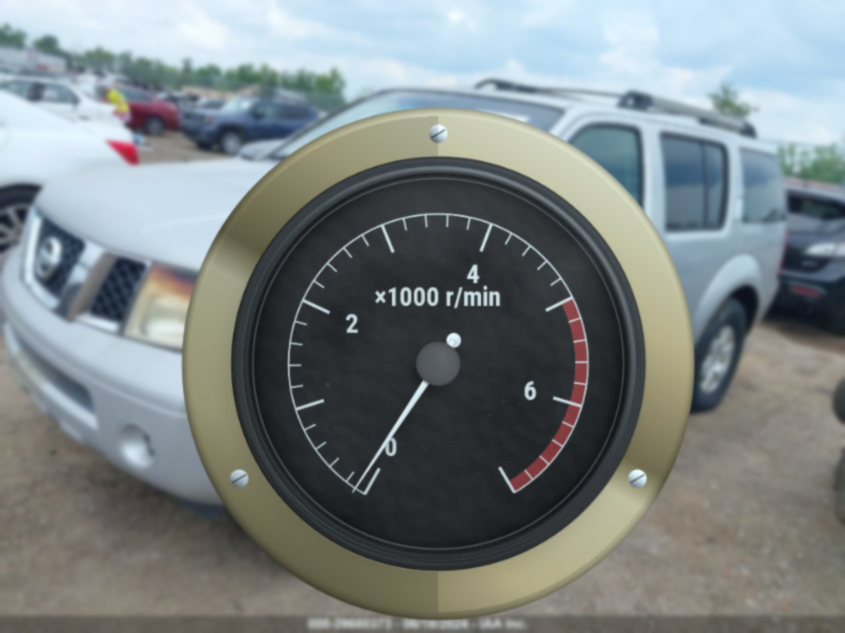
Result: 100 (rpm)
